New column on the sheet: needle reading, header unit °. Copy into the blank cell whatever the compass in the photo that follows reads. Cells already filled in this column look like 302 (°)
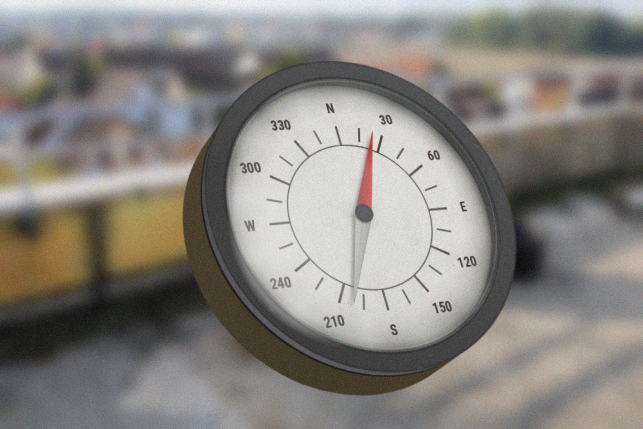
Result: 22.5 (°)
